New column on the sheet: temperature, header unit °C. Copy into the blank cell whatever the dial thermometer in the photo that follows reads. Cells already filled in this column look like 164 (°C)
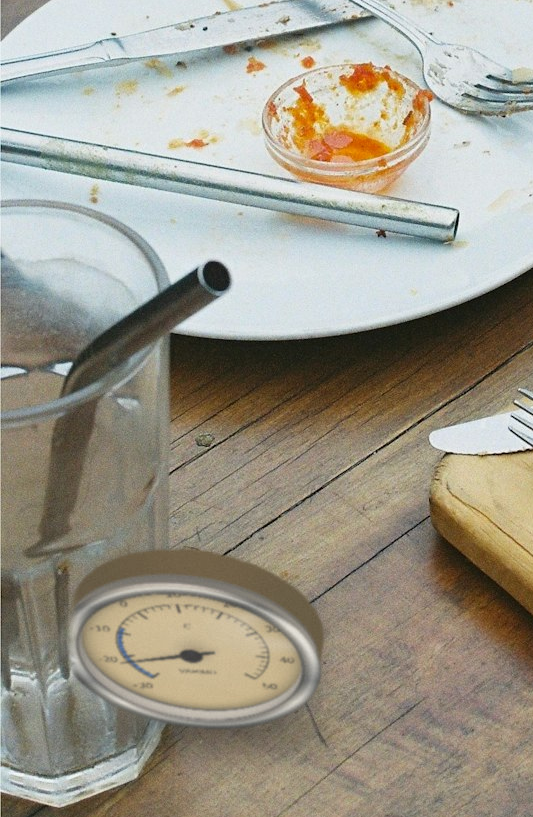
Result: -20 (°C)
